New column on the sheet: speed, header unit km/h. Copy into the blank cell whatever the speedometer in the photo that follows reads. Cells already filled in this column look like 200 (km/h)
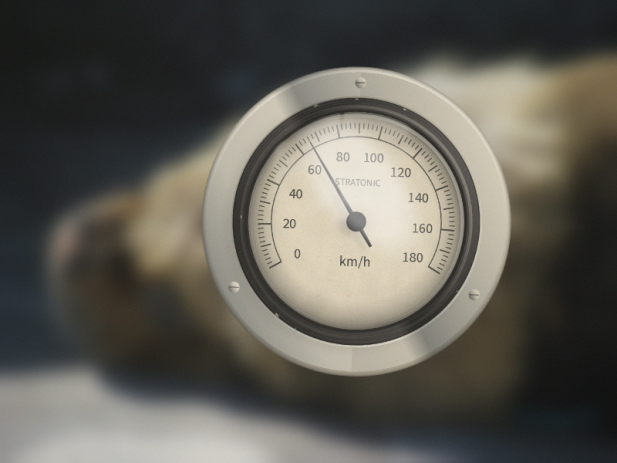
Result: 66 (km/h)
